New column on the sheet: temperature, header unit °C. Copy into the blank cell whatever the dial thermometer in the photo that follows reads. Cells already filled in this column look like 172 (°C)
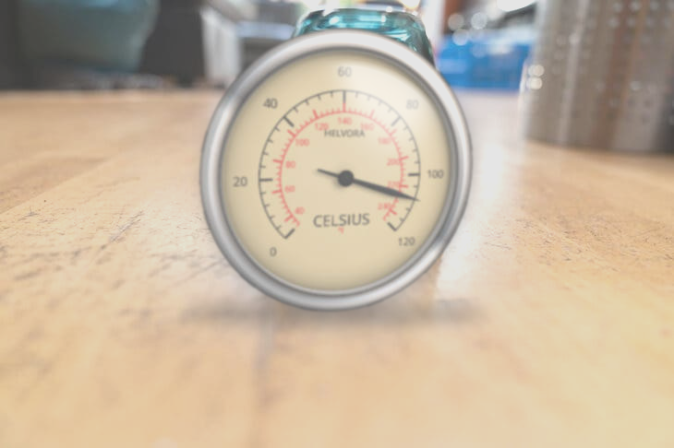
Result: 108 (°C)
